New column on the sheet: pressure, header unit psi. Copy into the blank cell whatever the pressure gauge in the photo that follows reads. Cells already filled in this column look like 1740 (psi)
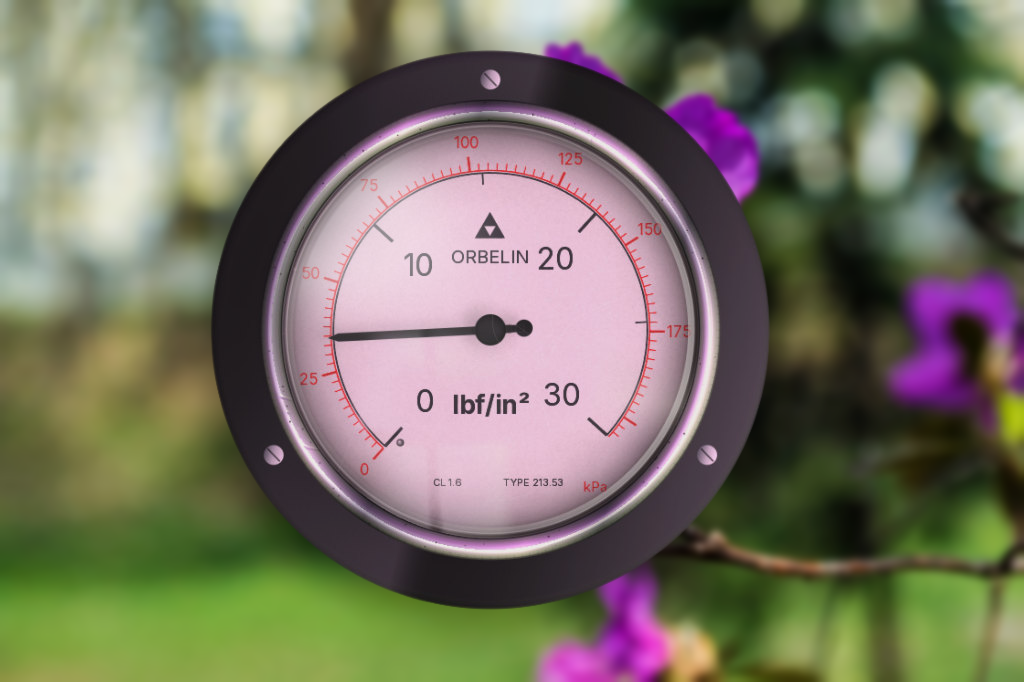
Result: 5 (psi)
